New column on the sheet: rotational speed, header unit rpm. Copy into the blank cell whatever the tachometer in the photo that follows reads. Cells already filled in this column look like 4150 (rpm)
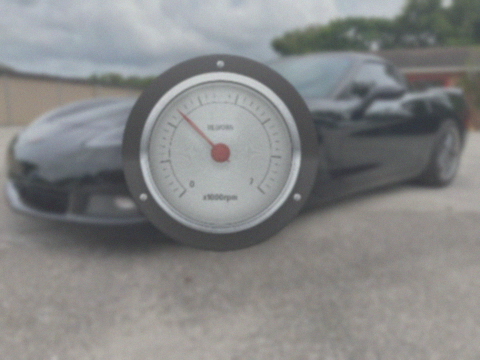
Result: 2400 (rpm)
